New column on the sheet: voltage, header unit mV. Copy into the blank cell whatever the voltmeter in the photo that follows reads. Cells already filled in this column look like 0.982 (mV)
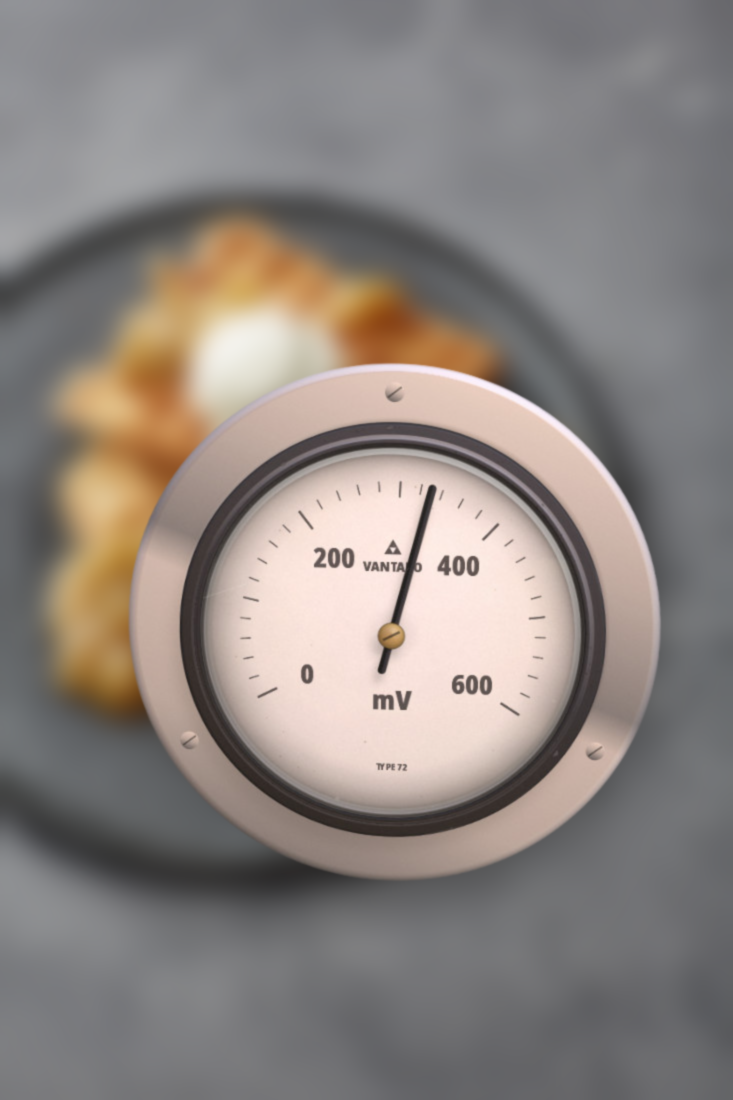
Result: 330 (mV)
